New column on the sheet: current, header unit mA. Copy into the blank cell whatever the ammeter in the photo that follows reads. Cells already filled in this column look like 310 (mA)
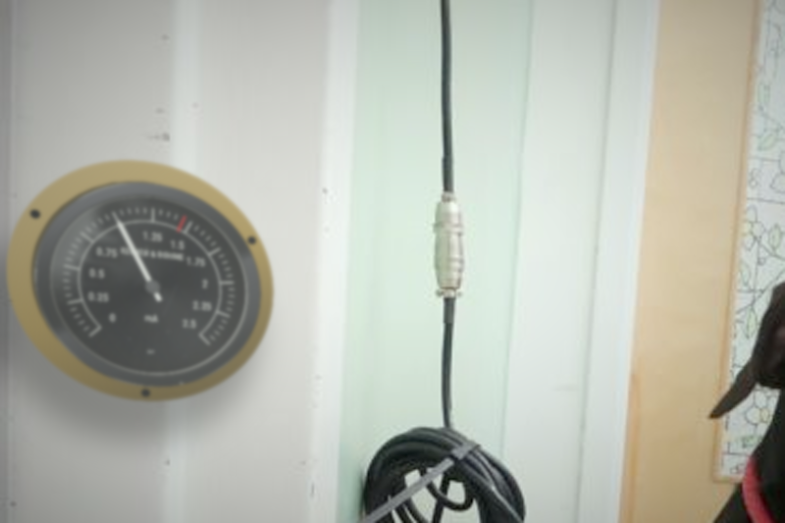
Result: 1 (mA)
